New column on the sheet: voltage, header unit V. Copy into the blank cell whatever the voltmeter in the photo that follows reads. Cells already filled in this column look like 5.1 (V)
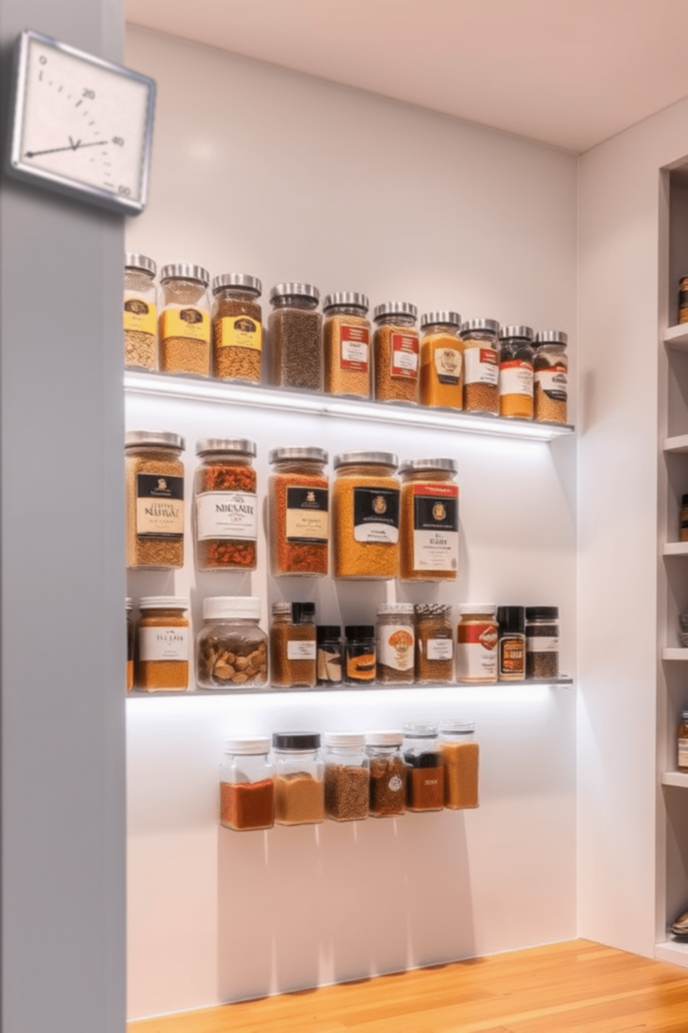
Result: 40 (V)
